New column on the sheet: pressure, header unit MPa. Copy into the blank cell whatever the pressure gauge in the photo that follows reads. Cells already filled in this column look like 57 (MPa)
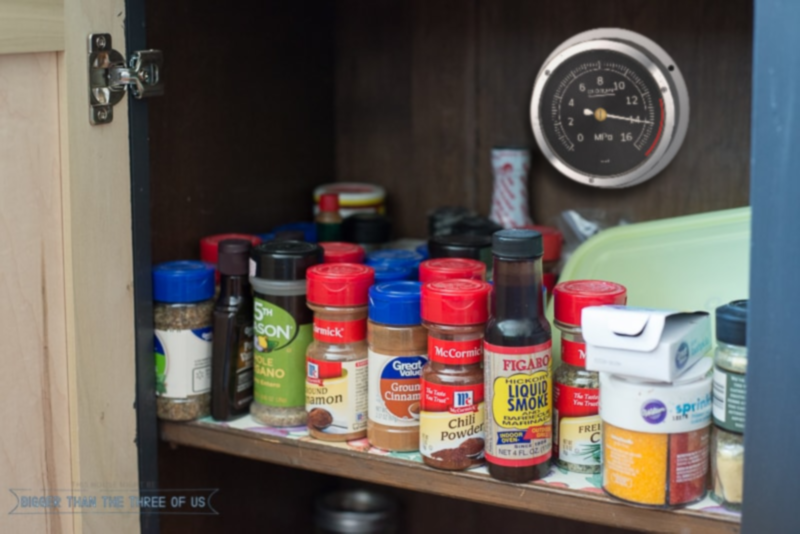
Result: 14 (MPa)
